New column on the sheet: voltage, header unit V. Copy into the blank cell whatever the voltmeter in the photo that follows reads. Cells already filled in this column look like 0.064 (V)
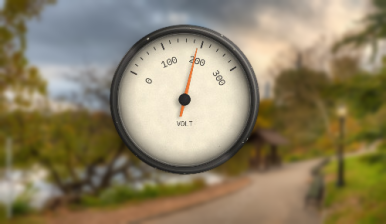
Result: 190 (V)
